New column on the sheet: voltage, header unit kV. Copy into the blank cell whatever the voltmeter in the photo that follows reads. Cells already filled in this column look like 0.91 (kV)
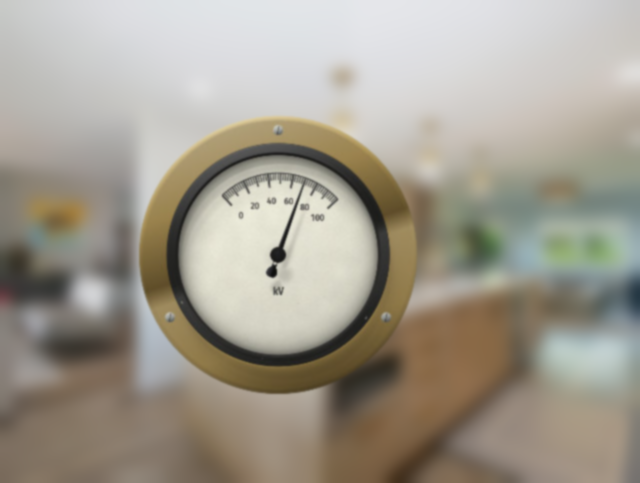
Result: 70 (kV)
